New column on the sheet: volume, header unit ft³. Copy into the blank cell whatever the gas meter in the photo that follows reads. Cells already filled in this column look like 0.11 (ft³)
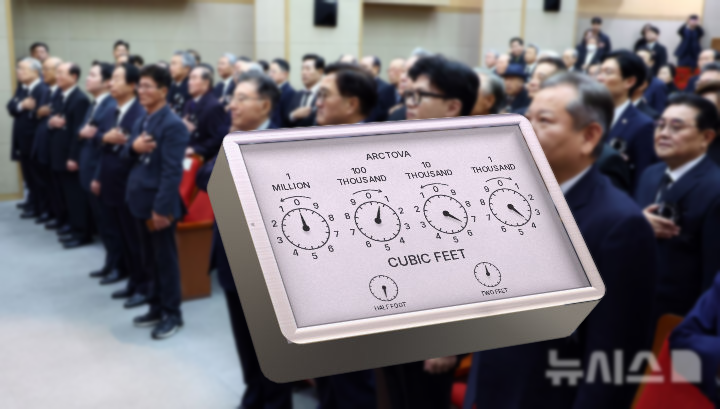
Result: 6400 (ft³)
